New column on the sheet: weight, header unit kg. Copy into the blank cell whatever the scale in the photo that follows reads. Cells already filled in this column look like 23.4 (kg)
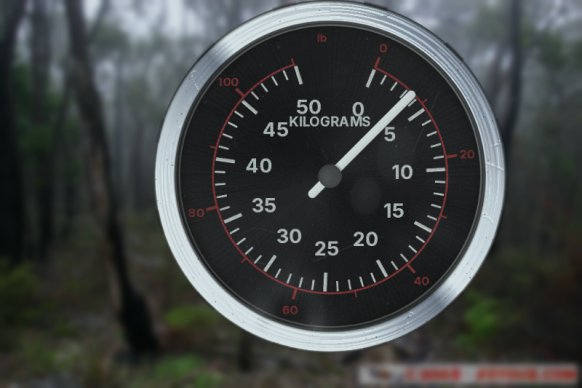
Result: 3.5 (kg)
